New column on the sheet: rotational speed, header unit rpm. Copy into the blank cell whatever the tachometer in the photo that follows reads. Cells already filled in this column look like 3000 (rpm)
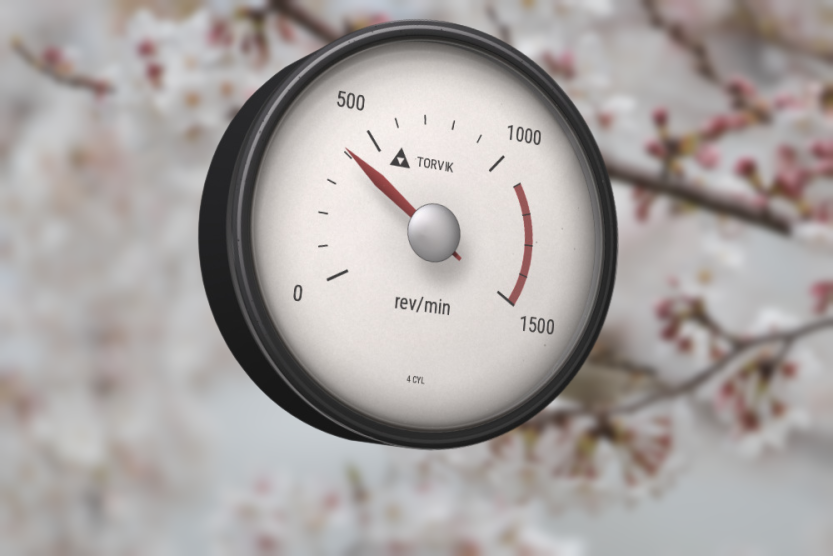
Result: 400 (rpm)
